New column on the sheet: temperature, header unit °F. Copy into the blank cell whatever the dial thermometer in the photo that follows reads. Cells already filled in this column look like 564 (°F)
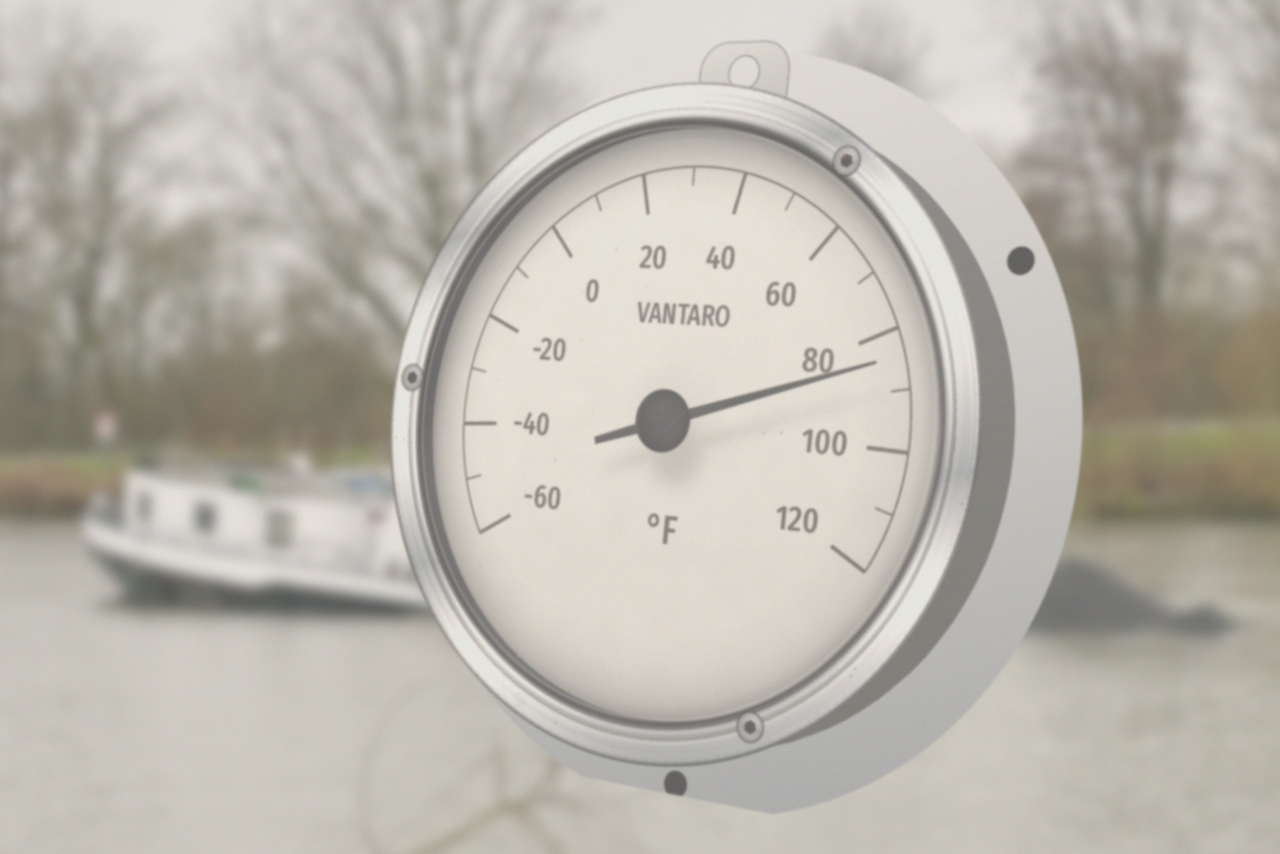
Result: 85 (°F)
